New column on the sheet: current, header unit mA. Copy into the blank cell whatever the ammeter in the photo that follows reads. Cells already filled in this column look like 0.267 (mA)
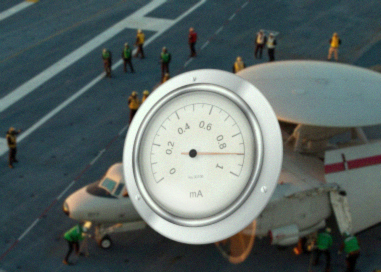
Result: 0.9 (mA)
